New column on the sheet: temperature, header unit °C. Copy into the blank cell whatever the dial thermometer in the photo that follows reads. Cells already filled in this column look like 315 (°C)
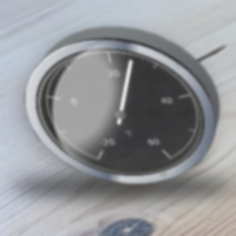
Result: 25 (°C)
